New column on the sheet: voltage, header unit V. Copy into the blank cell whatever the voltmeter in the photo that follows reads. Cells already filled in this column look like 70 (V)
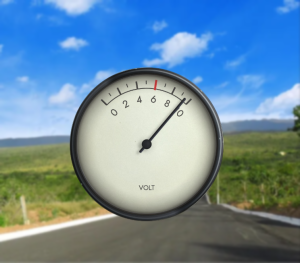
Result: 9.5 (V)
